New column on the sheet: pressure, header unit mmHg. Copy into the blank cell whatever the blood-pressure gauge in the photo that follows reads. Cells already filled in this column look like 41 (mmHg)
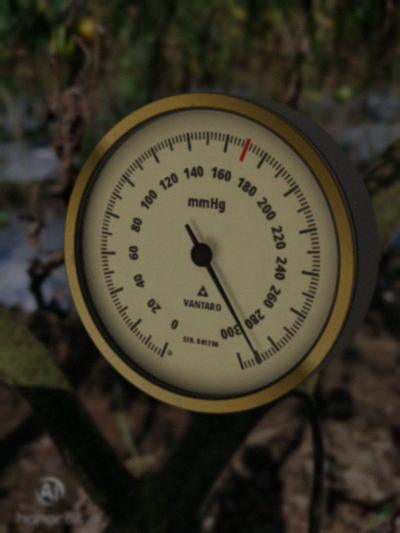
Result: 290 (mmHg)
